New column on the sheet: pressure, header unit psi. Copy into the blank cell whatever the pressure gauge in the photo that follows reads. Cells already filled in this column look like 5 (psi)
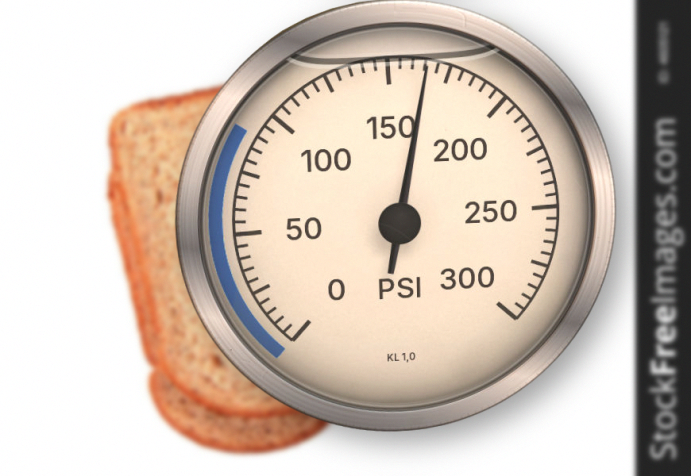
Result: 165 (psi)
